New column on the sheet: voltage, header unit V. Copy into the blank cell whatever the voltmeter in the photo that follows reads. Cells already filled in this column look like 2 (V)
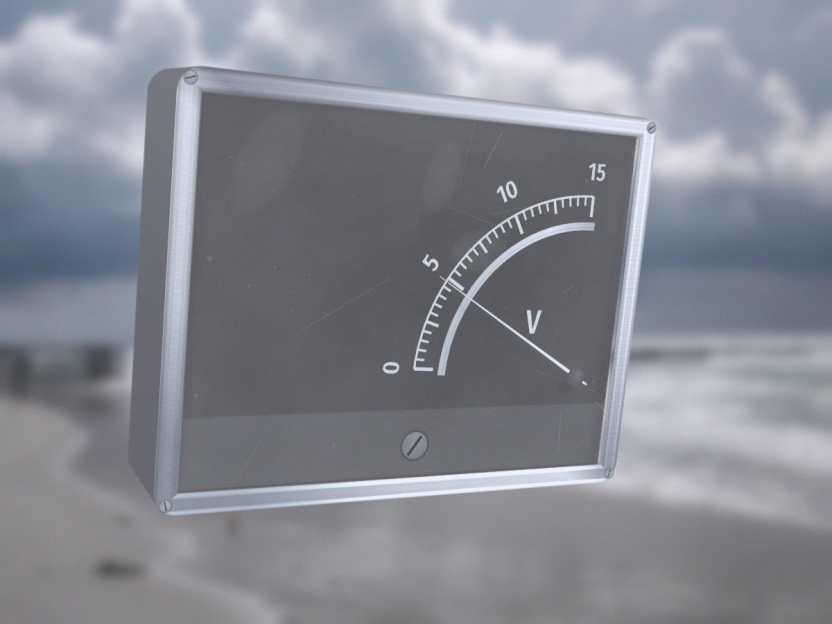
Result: 4.75 (V)
